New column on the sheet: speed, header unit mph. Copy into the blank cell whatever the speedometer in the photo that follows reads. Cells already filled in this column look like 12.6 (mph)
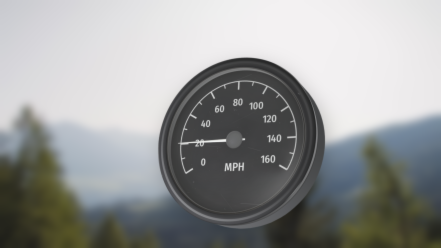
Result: 20 (mph)
